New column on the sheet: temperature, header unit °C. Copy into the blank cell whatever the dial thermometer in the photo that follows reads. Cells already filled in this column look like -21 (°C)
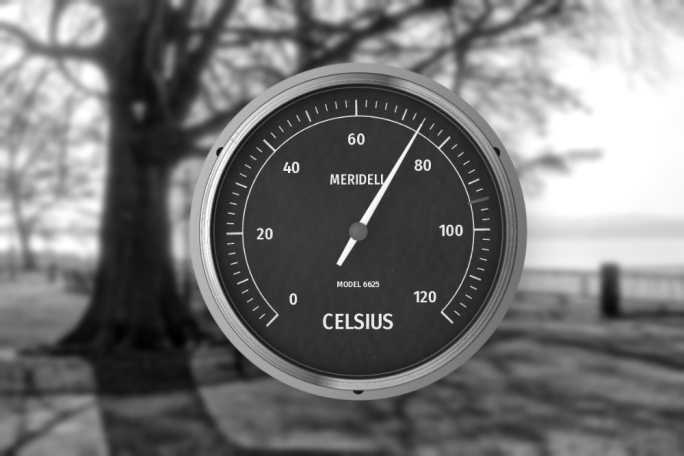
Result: 74 (°C)
